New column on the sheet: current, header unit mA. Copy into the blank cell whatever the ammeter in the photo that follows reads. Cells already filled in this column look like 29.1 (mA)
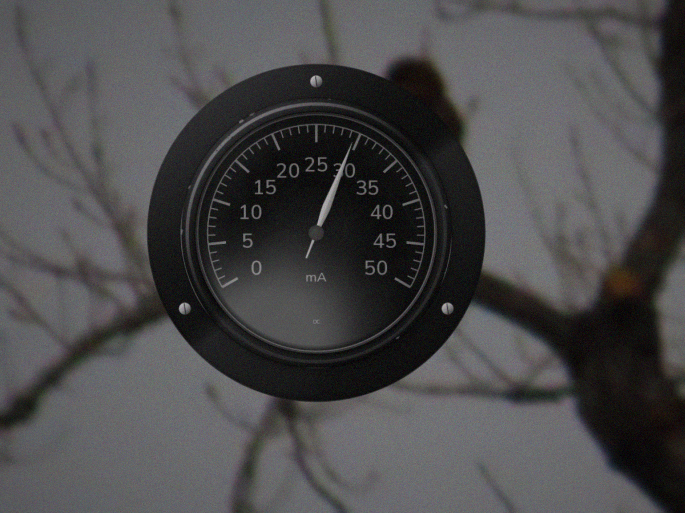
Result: 29.5 (mA)
